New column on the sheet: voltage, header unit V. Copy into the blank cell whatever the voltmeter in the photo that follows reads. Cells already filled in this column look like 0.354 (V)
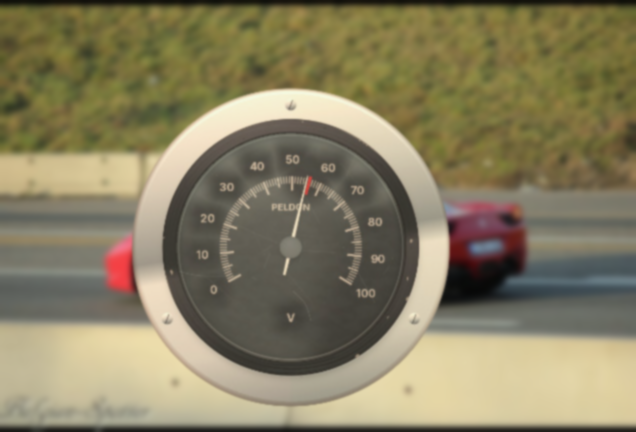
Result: 55 (V)
